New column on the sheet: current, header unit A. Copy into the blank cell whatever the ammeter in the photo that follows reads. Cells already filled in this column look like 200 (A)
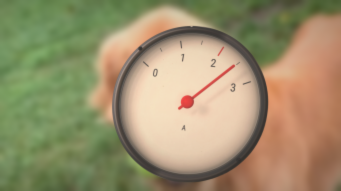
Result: 2.5 (A)
